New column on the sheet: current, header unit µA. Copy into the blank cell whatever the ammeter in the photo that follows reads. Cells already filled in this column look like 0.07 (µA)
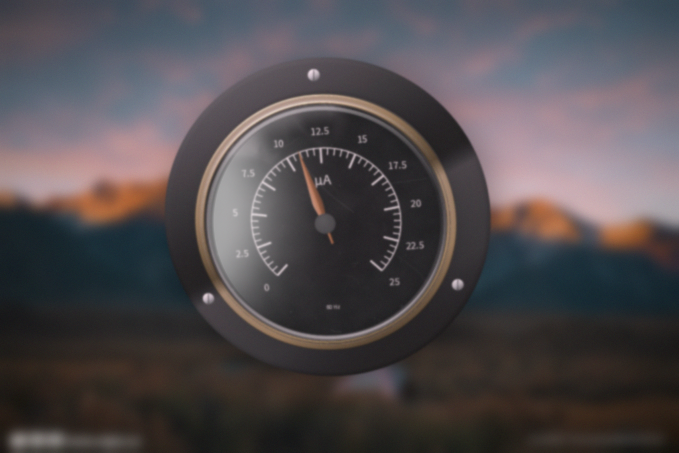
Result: 11 (µA)
